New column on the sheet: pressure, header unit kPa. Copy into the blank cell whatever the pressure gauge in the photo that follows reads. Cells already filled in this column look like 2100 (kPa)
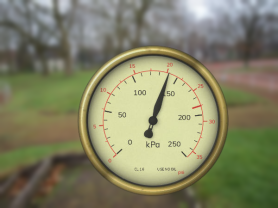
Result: 140 (kPa)
